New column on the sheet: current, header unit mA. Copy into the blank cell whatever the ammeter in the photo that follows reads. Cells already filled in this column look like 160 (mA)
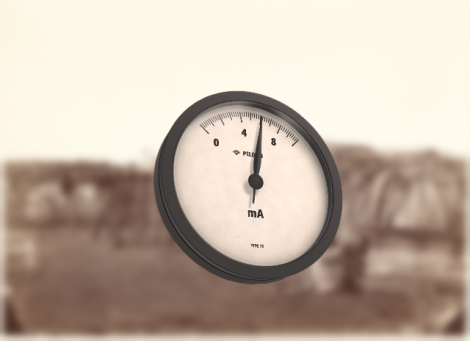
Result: 6 (mA)
